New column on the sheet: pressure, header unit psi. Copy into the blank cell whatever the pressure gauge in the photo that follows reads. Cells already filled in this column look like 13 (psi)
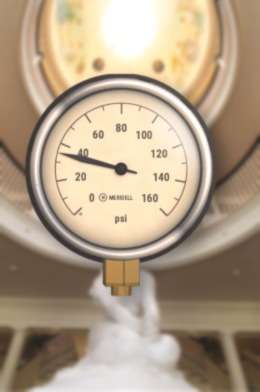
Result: 35 (psi)
